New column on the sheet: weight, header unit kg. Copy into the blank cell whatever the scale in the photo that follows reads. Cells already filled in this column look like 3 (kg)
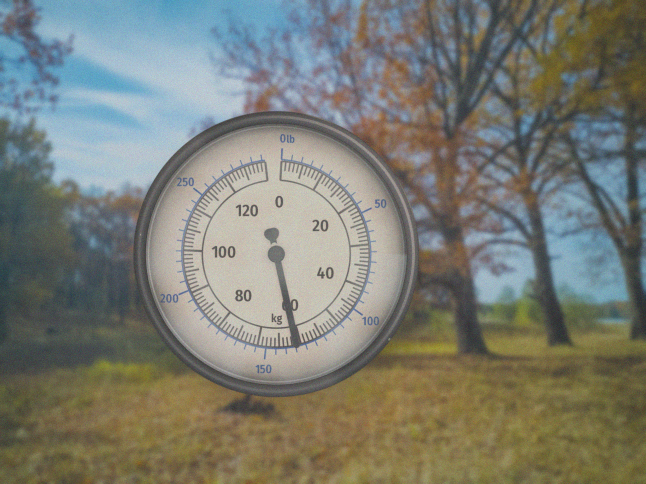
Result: 61 (kg)
